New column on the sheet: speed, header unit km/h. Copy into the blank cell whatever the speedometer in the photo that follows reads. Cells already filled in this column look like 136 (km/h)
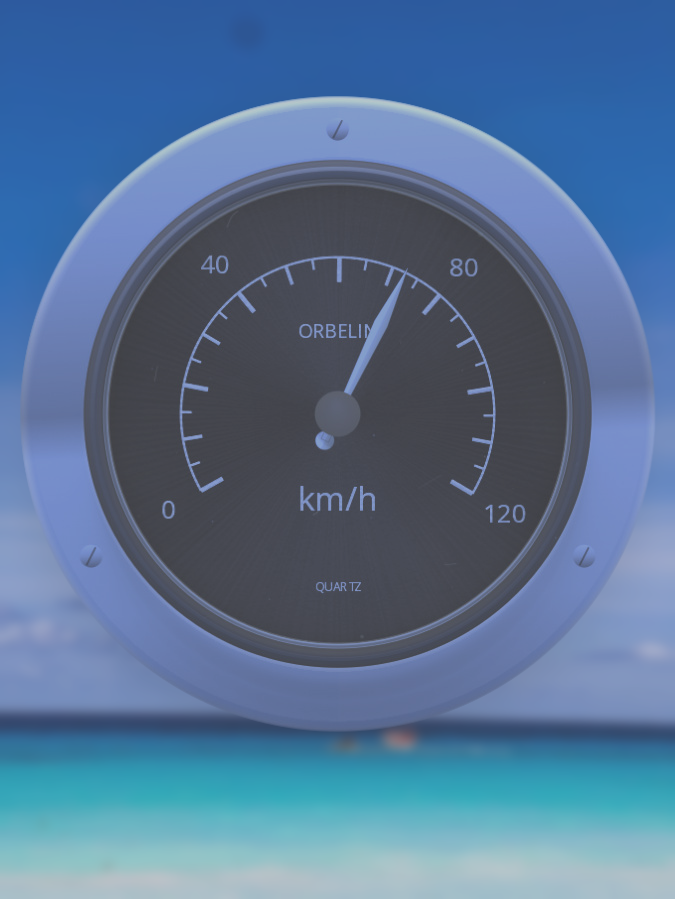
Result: 72.5 (km/h)
